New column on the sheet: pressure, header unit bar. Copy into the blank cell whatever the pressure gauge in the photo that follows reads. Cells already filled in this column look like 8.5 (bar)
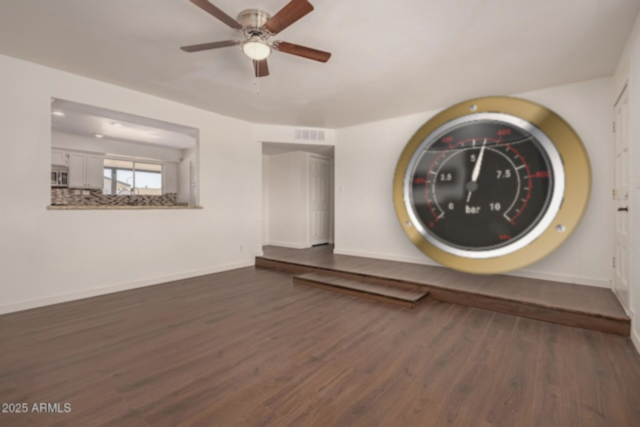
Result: 5.5 (bar)
